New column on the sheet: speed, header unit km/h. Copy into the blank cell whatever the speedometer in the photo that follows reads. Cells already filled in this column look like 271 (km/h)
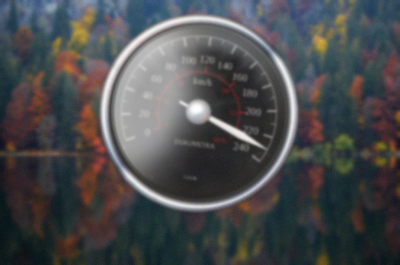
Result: 230 (km/h)
